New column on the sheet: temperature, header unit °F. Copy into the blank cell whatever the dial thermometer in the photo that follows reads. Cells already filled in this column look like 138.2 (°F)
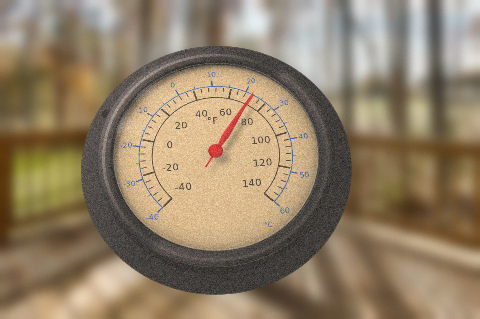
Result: 72 (°F)
